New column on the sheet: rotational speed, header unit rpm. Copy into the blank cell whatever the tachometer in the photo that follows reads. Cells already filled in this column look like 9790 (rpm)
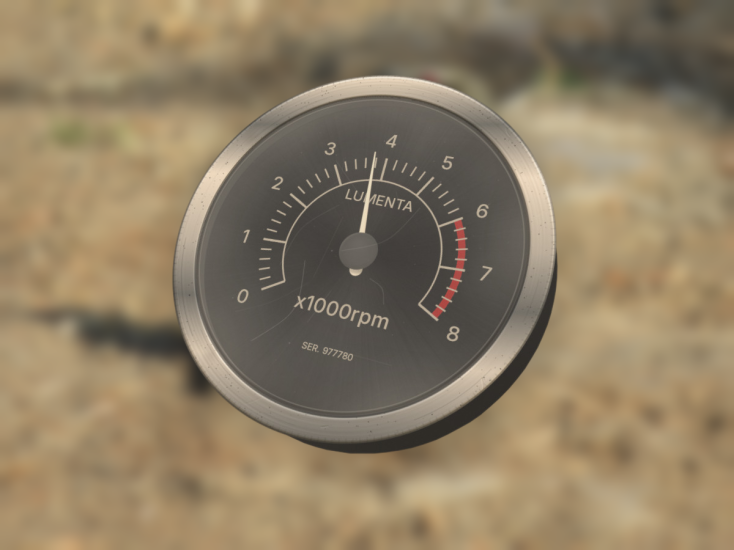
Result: 3800 (rpm)
